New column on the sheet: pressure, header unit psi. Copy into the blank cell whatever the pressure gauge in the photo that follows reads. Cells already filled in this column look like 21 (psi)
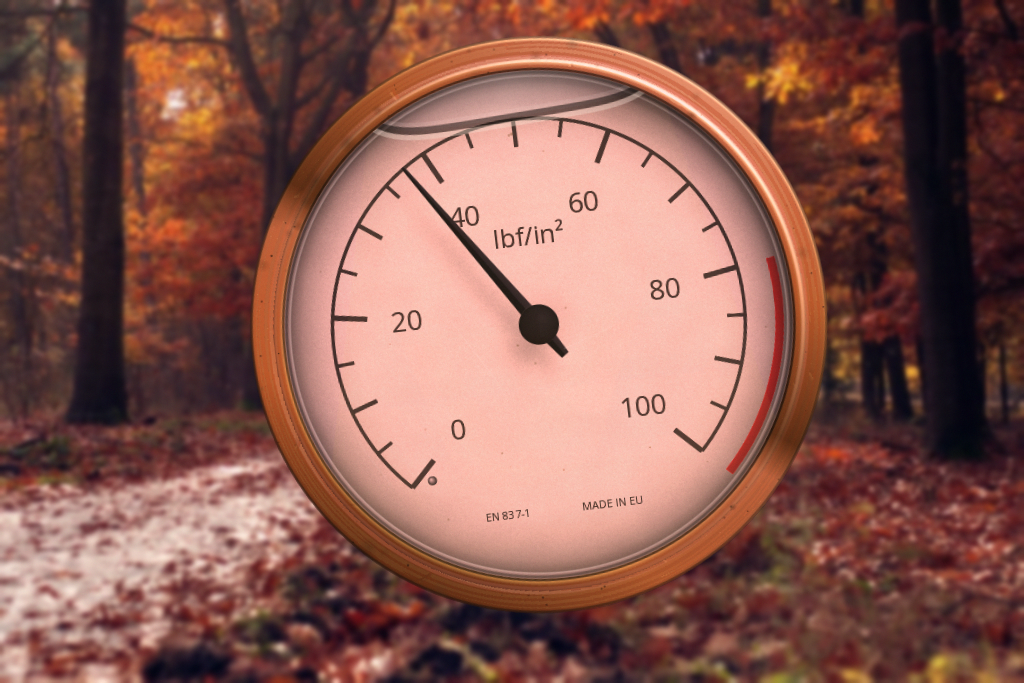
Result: 37.5 (psi)
